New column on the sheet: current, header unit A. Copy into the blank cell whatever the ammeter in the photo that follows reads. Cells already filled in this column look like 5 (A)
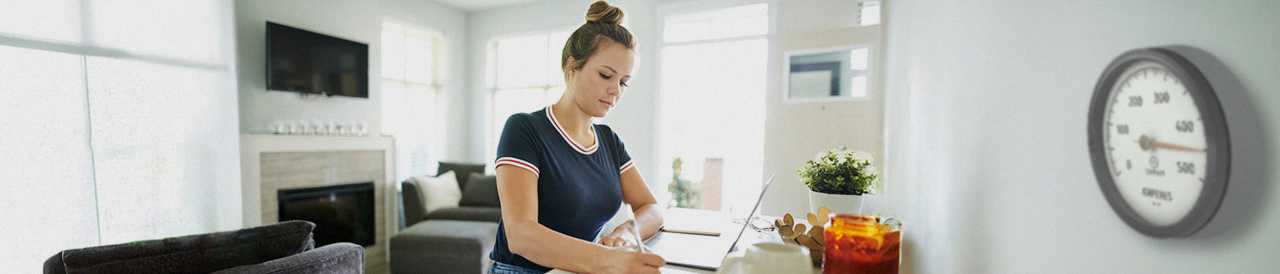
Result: 450 (A)
